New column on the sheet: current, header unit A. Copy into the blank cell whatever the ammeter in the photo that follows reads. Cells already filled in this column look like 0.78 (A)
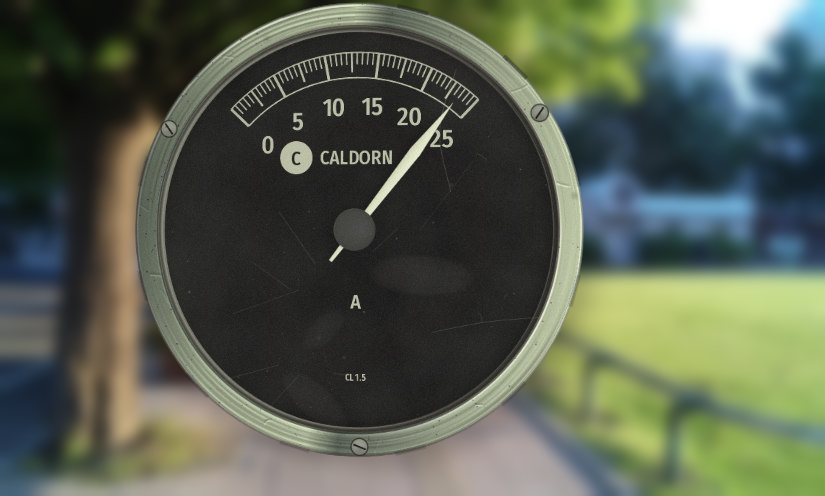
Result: 23.5 (A)
